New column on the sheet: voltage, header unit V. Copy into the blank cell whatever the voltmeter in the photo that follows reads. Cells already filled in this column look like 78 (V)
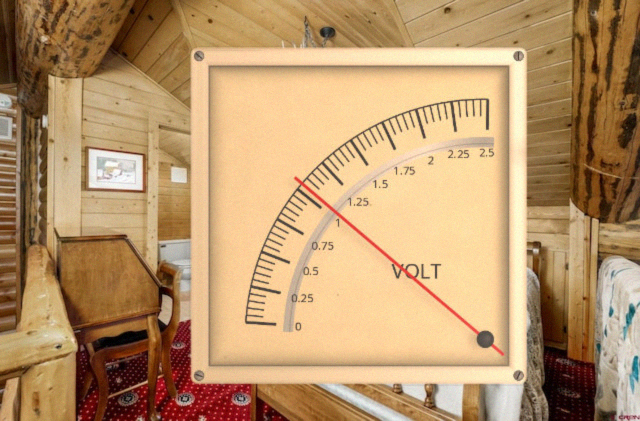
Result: 1.05 (V)
